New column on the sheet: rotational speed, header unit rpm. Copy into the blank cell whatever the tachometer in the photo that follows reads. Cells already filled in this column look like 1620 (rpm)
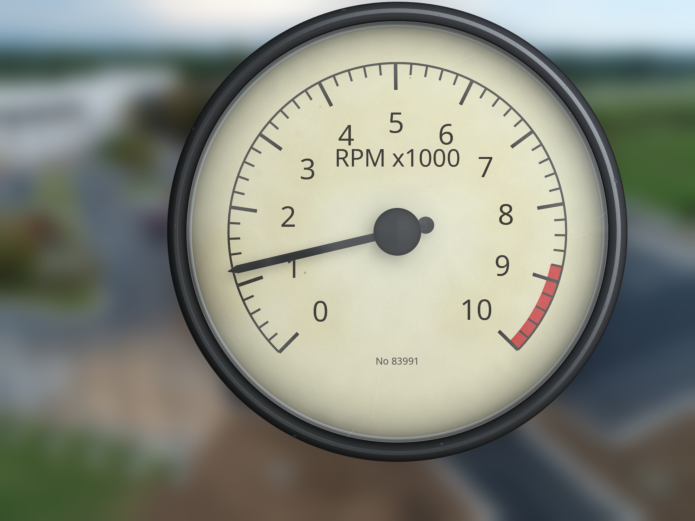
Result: 1200 (rpm)
